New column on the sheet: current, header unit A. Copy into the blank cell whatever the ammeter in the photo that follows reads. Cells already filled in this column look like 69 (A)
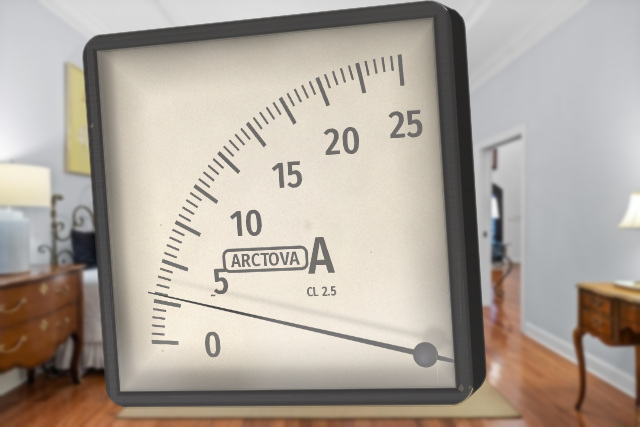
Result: 3 (A)
